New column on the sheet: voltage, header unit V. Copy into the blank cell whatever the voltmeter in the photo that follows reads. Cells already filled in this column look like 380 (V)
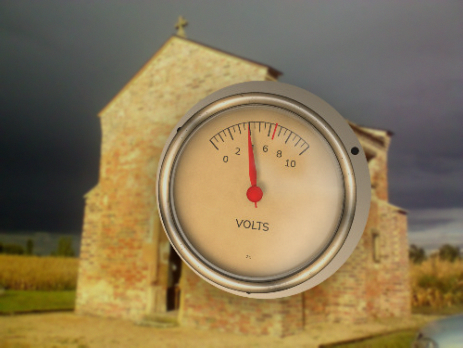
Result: 4 (V)
